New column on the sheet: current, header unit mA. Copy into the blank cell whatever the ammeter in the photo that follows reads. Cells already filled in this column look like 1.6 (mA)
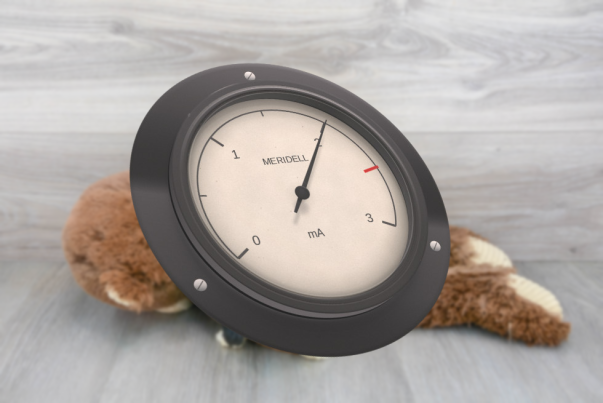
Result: 2 (mA)
